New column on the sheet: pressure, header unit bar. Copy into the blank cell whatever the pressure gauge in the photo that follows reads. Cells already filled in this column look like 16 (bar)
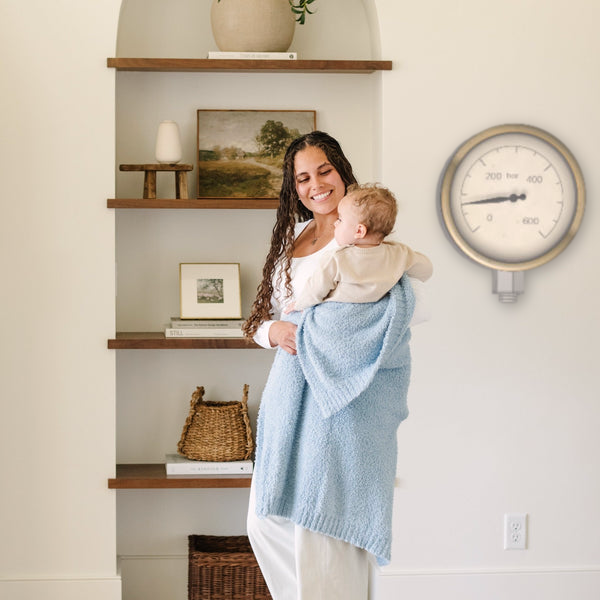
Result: 75 (bar)
